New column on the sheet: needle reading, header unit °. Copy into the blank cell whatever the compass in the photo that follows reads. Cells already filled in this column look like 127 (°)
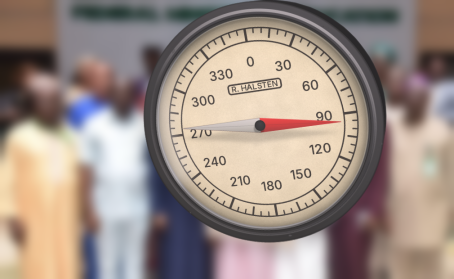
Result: 95 (°)
